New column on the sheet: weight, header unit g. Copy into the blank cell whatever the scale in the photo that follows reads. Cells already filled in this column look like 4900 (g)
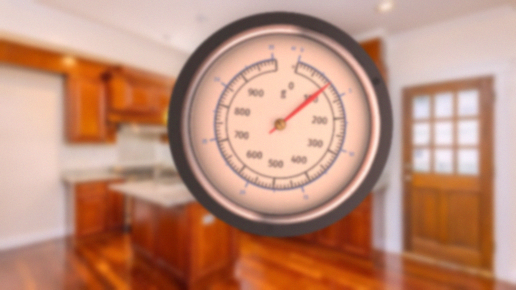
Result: 100 (g)
